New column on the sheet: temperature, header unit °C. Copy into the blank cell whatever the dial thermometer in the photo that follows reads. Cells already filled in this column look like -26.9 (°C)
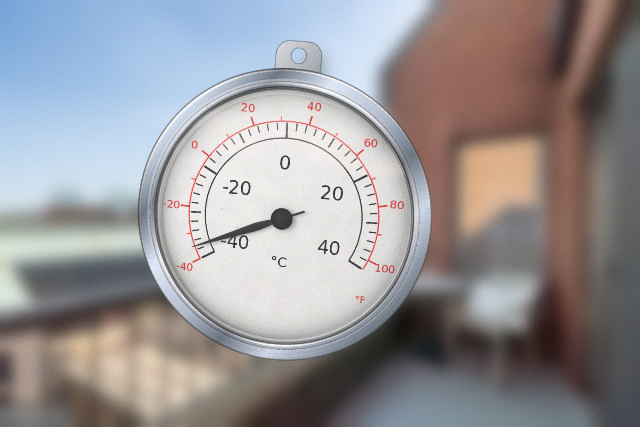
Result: -37 (°C)
